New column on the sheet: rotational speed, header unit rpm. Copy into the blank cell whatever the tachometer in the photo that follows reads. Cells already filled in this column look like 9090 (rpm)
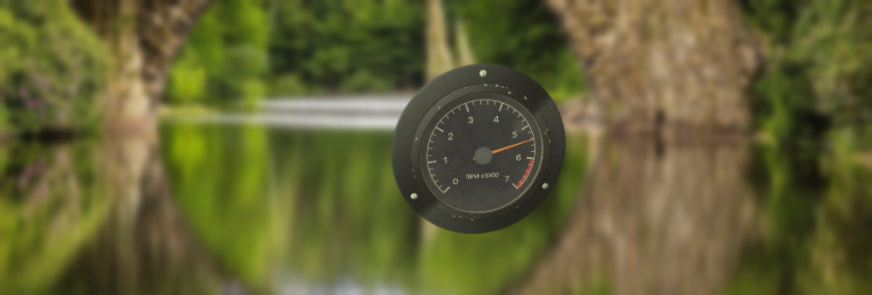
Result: 5400 (rpm)
